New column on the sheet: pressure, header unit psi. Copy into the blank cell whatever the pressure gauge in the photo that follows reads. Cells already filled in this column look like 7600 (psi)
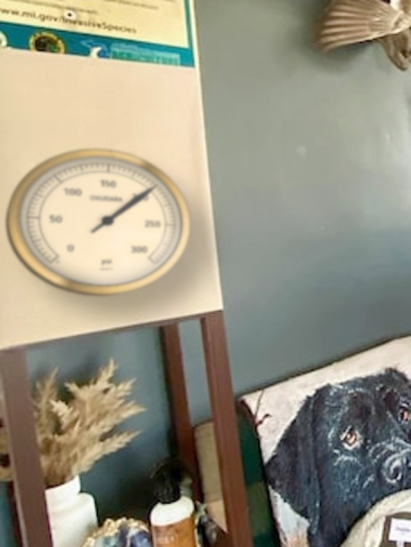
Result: 200 (psi)
